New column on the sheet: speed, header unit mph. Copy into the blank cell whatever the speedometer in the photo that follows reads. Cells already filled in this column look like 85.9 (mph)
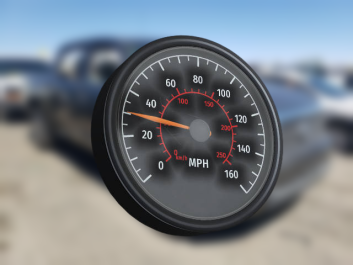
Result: 30 (mph)
